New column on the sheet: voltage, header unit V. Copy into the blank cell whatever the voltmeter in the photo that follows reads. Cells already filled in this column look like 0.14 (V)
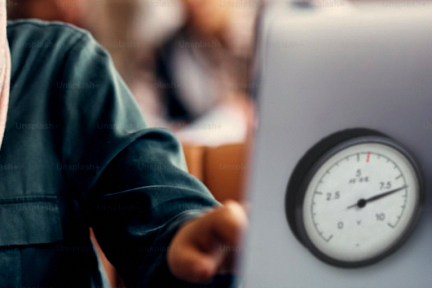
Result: 8 (V)
